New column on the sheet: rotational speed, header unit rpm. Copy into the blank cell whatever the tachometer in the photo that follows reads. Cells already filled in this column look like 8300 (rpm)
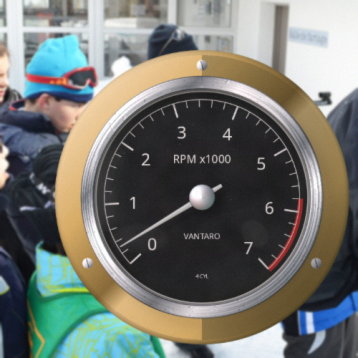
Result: 300 (rpm)
